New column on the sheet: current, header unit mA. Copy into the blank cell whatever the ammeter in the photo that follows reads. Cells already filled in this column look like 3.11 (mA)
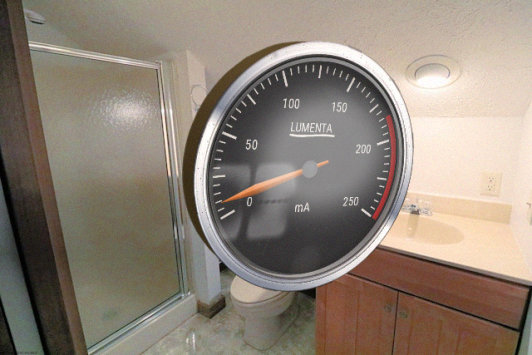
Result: 10 (mA)
